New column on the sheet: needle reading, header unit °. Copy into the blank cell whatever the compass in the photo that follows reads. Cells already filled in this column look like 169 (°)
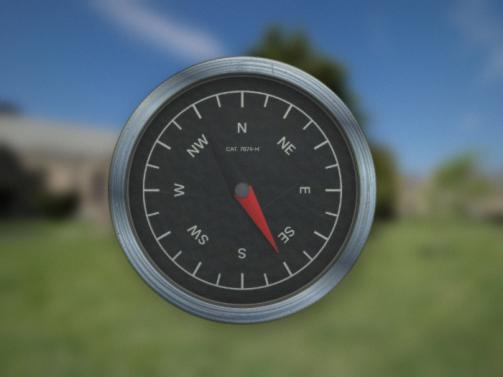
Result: 150 (°)
